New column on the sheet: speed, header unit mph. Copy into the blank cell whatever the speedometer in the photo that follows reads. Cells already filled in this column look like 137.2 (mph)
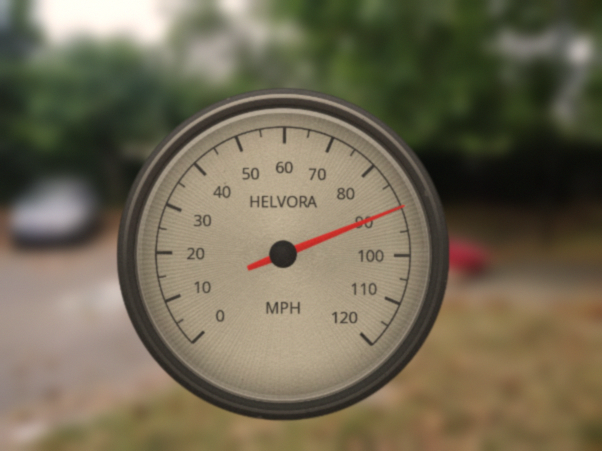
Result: 90 (mph)
